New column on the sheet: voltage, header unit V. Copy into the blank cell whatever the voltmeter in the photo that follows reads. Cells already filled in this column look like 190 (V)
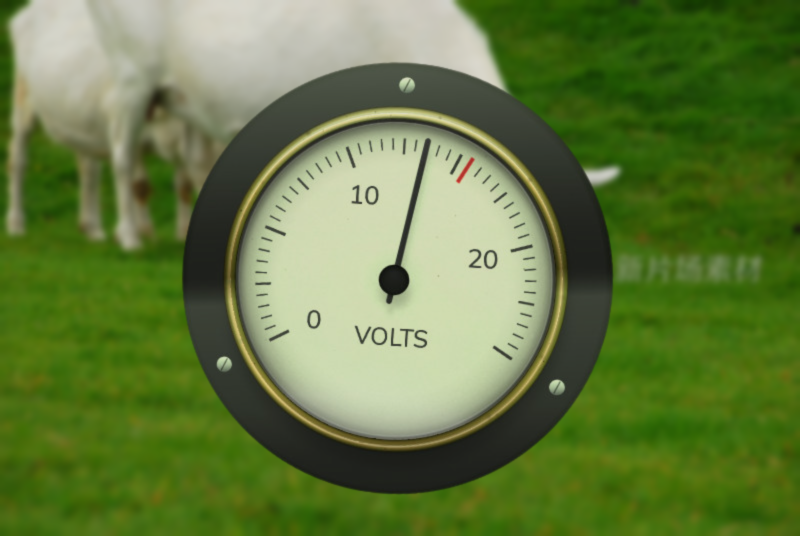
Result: 13.5 (V)
